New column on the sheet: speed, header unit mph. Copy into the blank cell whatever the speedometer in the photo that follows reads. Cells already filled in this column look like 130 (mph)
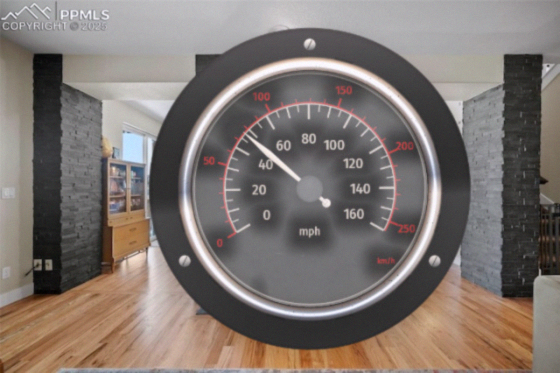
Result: 47.5 (mph)
